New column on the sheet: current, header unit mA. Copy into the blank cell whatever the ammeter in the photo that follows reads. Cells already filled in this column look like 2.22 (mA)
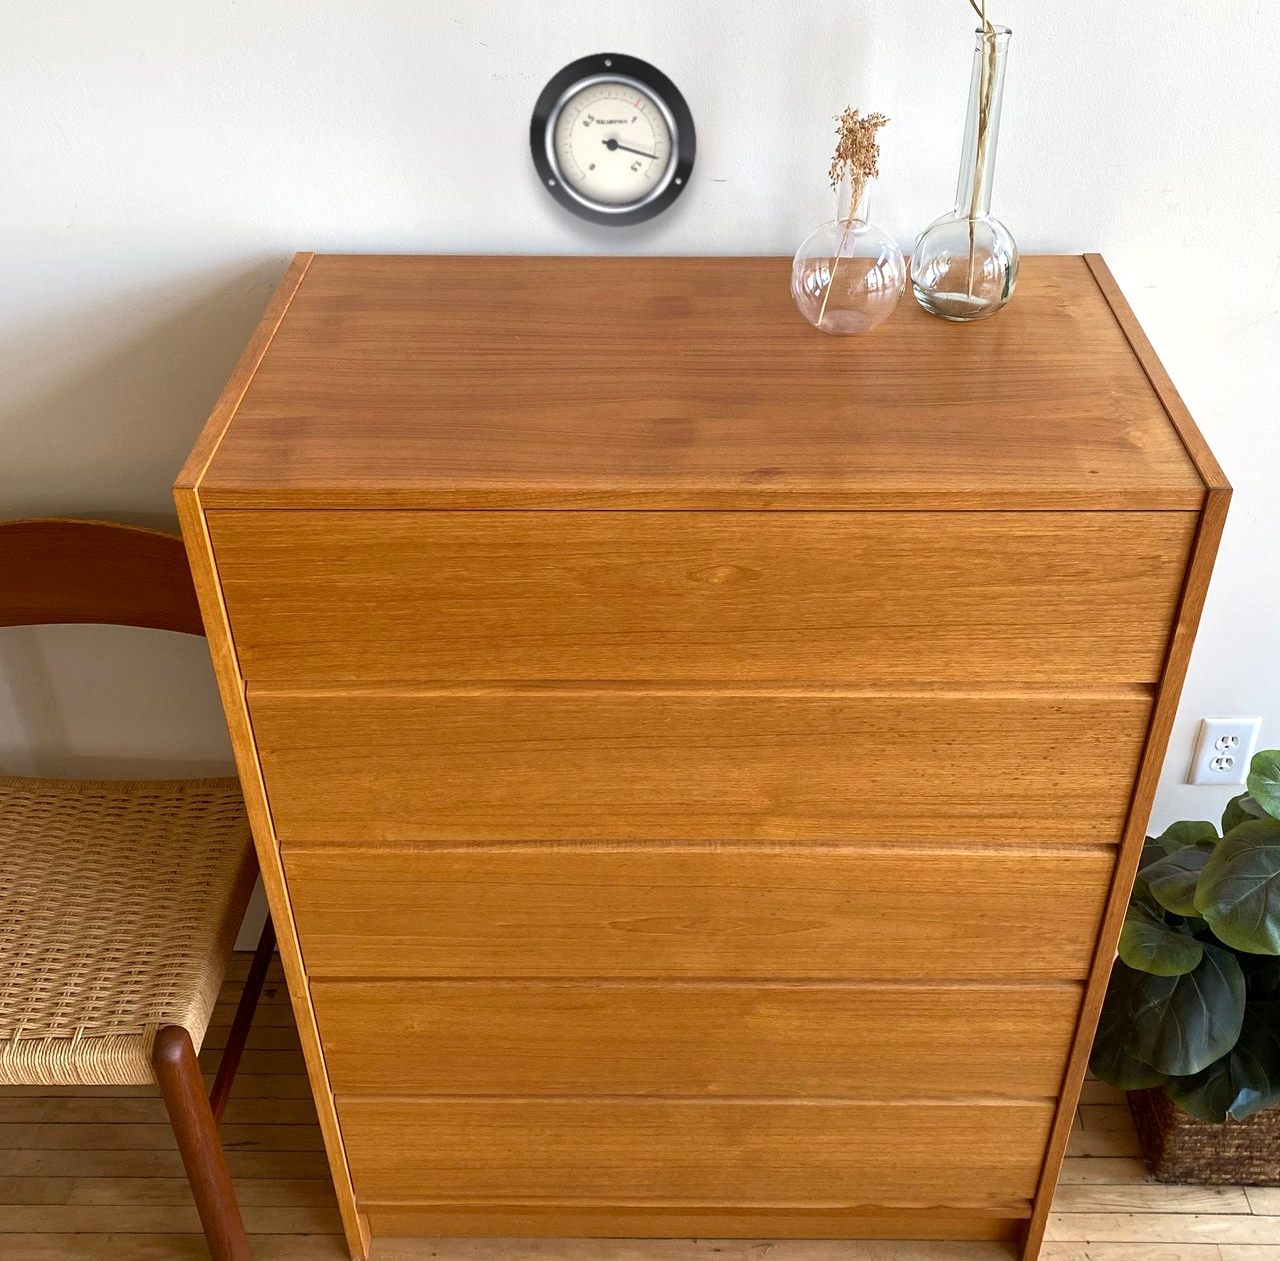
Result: 1.35 (mA)
